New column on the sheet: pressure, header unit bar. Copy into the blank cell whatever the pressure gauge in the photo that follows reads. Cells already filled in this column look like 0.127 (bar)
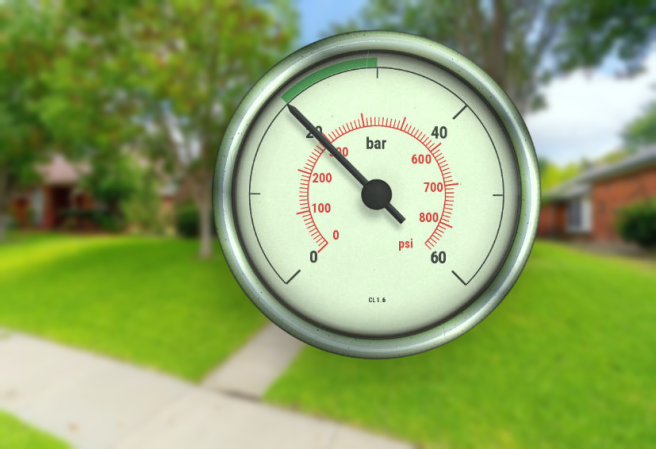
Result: 20 (bar)
